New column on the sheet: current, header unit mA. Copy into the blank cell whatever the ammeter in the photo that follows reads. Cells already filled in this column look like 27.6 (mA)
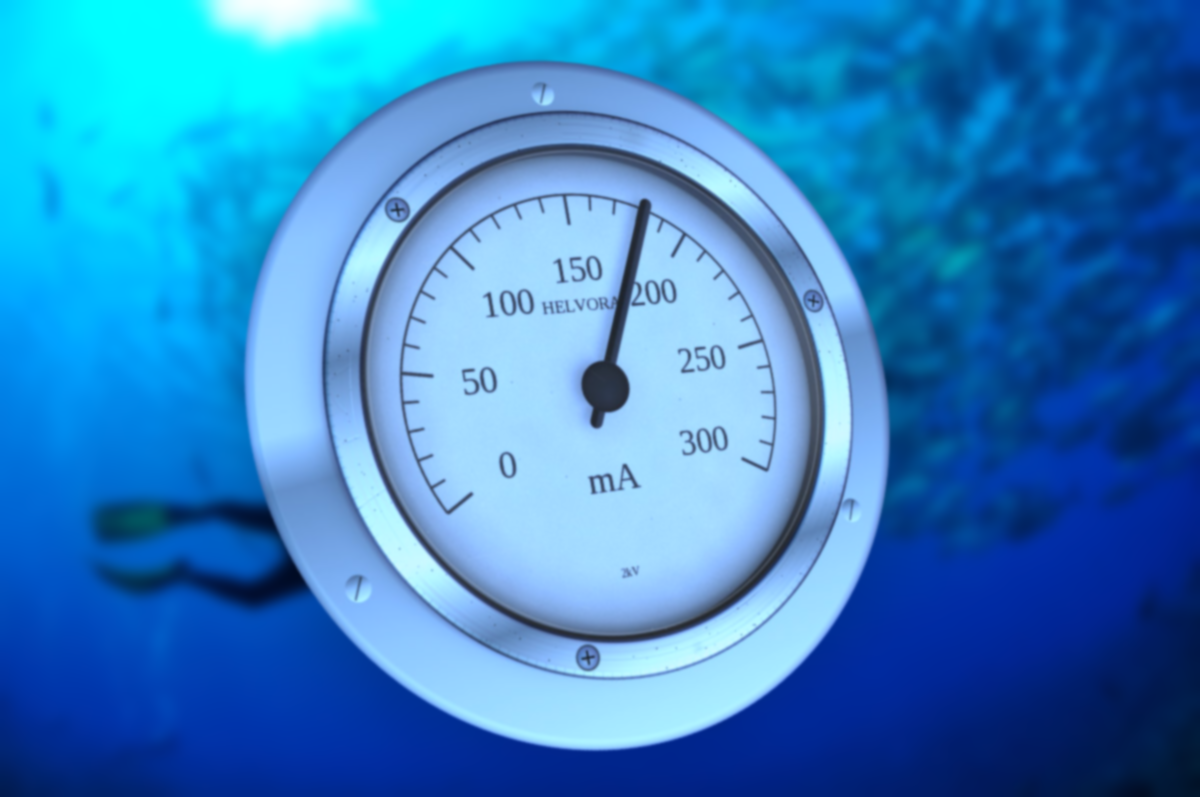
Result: 180 (mA)
